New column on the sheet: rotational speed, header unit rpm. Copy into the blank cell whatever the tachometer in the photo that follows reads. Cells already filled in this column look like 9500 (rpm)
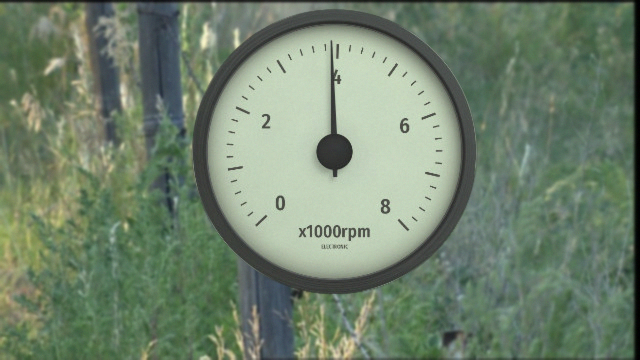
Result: 3900 (rpm)
